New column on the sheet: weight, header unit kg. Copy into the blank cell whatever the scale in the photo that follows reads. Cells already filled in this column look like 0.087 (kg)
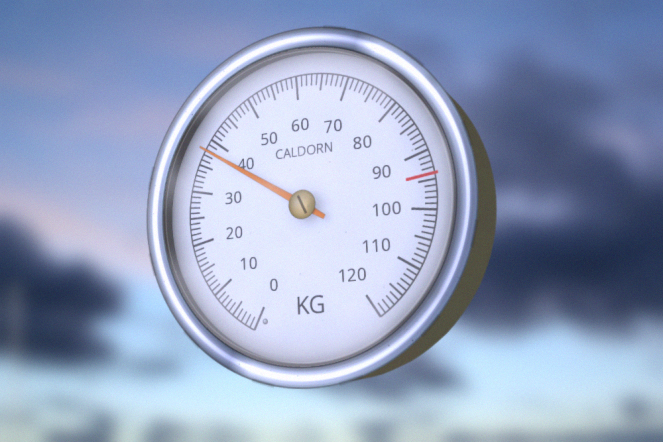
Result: 38 (kg)
